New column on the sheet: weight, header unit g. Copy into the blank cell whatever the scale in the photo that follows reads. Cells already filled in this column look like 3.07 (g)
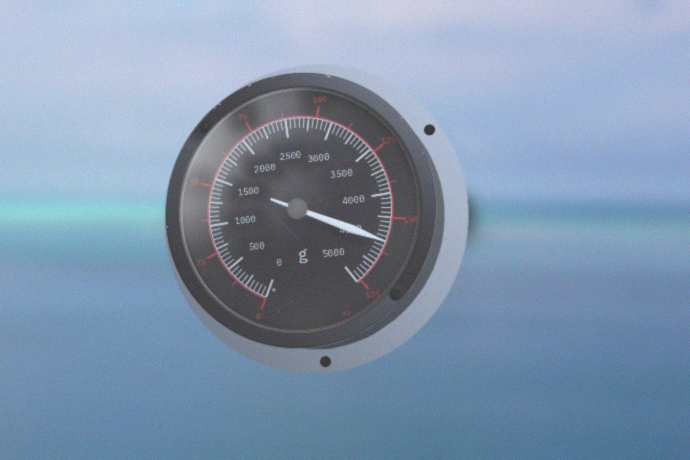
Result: 4500 (g)
